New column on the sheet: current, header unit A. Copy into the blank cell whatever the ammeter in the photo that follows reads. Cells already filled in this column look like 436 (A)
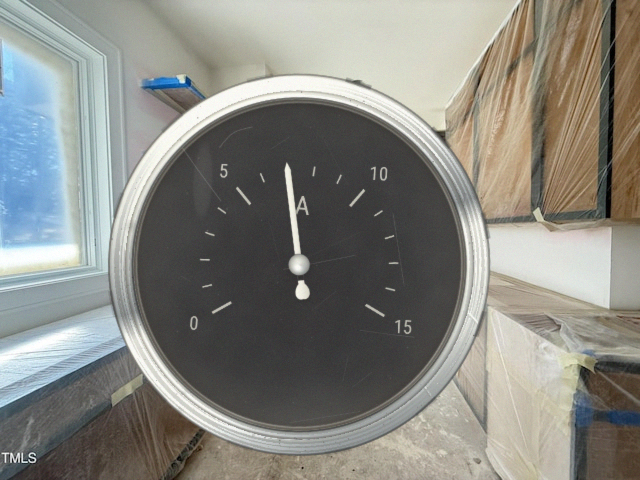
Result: 7 (A)
